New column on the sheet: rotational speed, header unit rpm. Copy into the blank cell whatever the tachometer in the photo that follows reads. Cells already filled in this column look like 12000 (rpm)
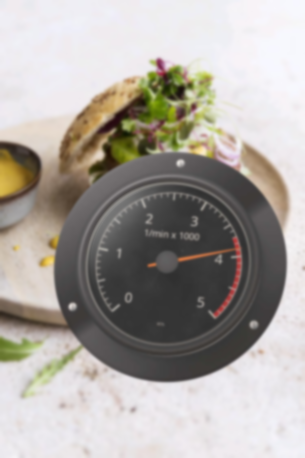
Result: 3900 (rpm)
